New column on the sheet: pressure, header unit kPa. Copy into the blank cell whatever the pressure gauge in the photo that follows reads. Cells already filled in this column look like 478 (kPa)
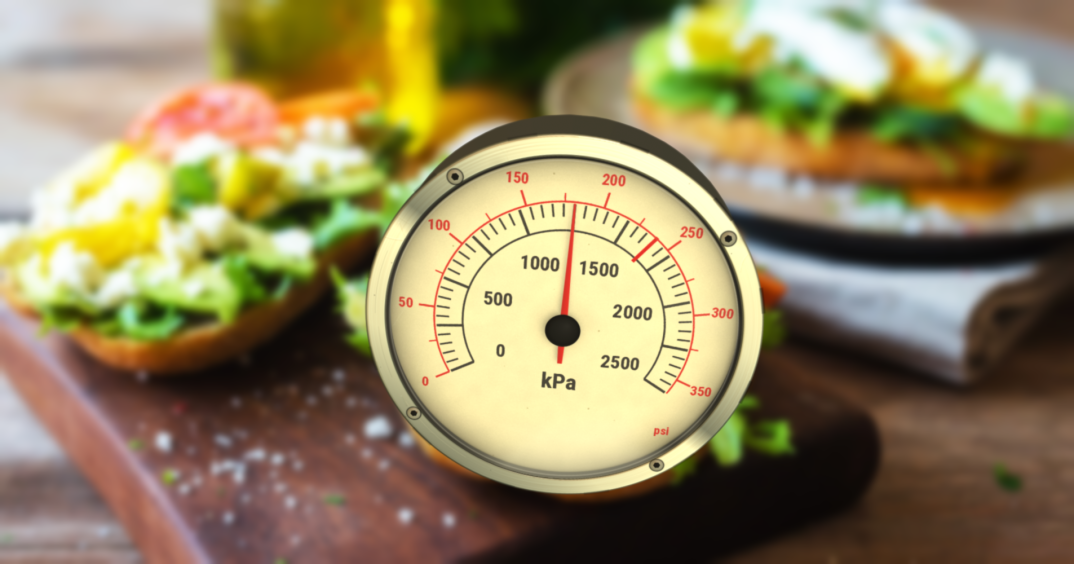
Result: 1250 (kPa)
